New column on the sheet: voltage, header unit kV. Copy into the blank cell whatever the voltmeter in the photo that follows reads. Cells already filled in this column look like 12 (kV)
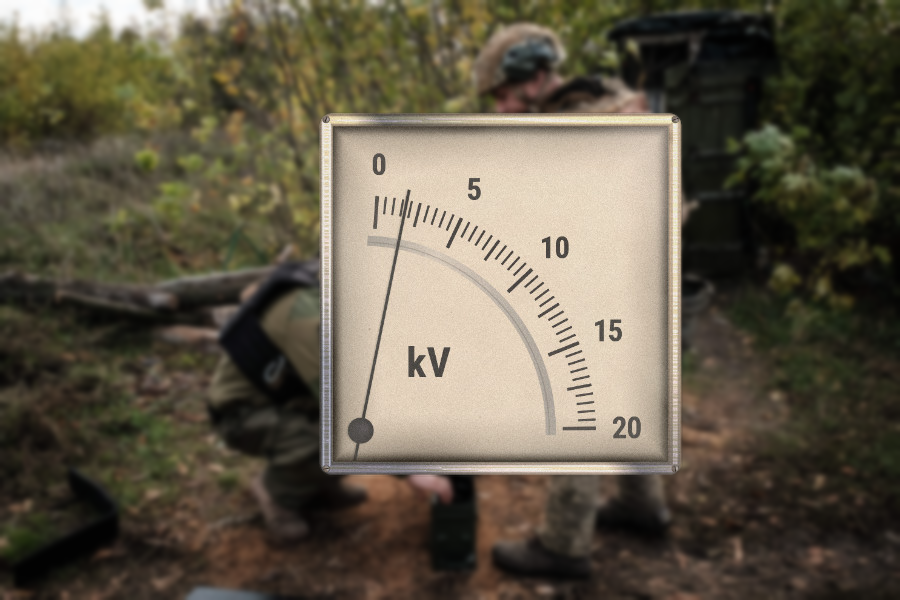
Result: 1.75 (kV)
